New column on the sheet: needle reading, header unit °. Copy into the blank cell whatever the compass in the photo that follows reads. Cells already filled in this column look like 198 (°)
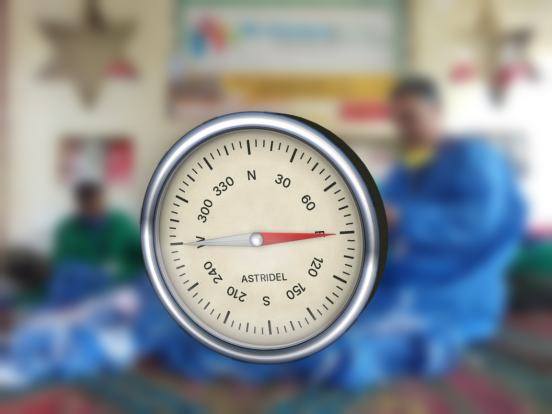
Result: 90 (°)
